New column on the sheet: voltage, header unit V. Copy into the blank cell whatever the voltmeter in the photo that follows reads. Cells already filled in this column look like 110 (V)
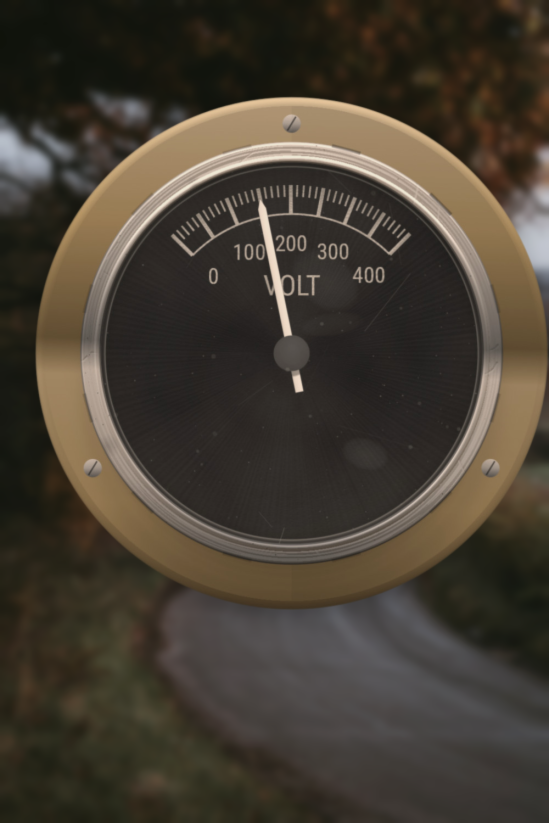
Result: 150 (V)
